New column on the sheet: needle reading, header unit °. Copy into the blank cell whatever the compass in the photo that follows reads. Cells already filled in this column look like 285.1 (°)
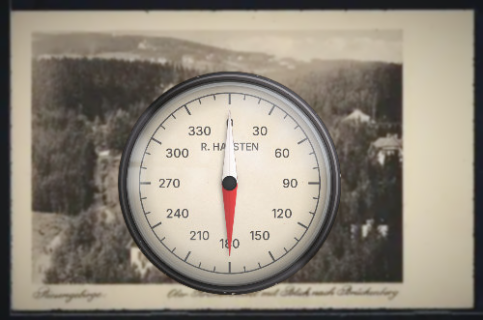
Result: 180 (°)
